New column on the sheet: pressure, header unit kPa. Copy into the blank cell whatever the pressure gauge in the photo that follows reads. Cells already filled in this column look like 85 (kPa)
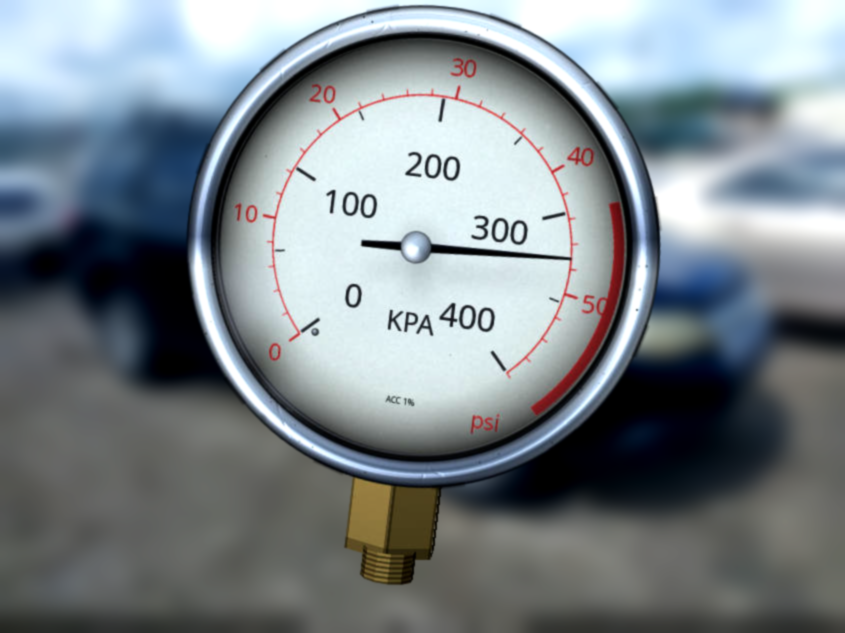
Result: 325 (kPa)
